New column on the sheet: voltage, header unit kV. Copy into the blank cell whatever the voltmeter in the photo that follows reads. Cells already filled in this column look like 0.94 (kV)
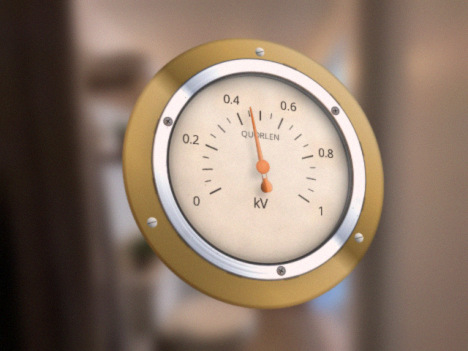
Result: 0.45 (kV)
